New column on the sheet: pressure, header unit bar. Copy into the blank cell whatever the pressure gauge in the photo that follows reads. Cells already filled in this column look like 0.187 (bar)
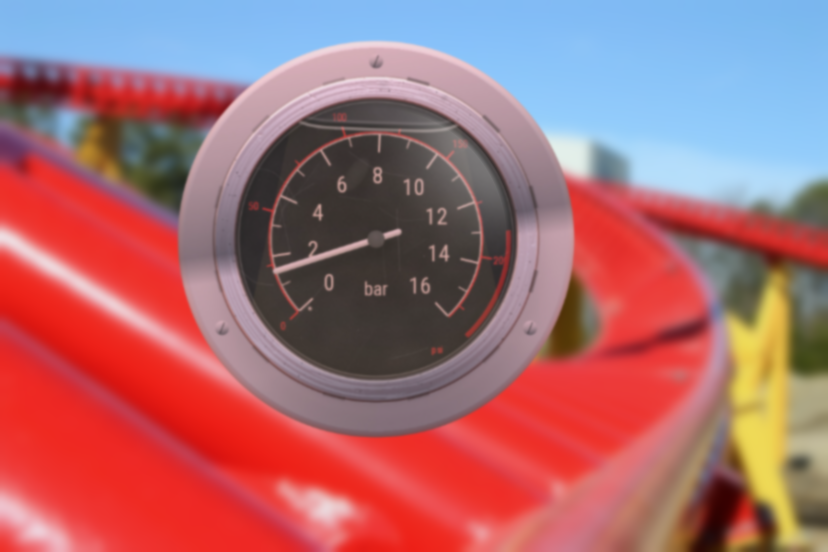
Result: 1.5 (bar)
